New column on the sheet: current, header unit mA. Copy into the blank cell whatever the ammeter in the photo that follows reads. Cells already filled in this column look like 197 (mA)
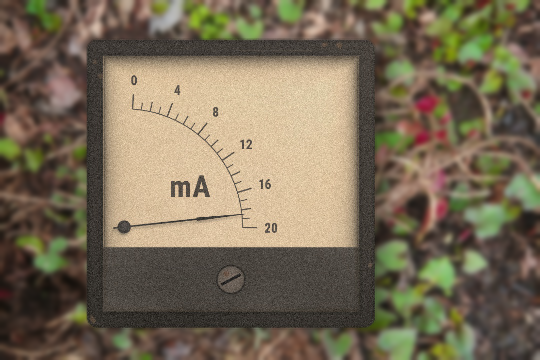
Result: 18.5 (mA)
